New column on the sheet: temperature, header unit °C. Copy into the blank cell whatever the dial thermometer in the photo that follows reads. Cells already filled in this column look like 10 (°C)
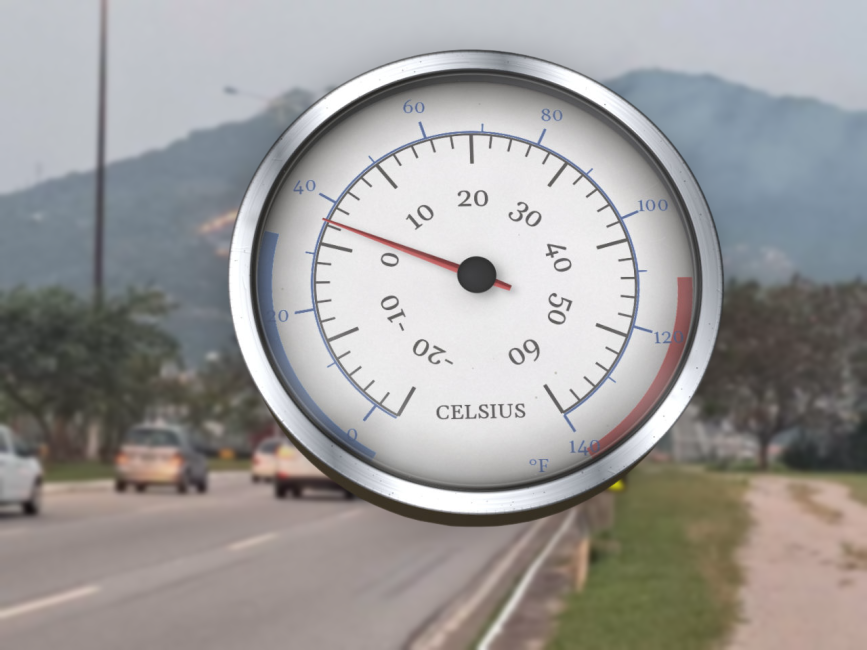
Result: 2 (°C)
